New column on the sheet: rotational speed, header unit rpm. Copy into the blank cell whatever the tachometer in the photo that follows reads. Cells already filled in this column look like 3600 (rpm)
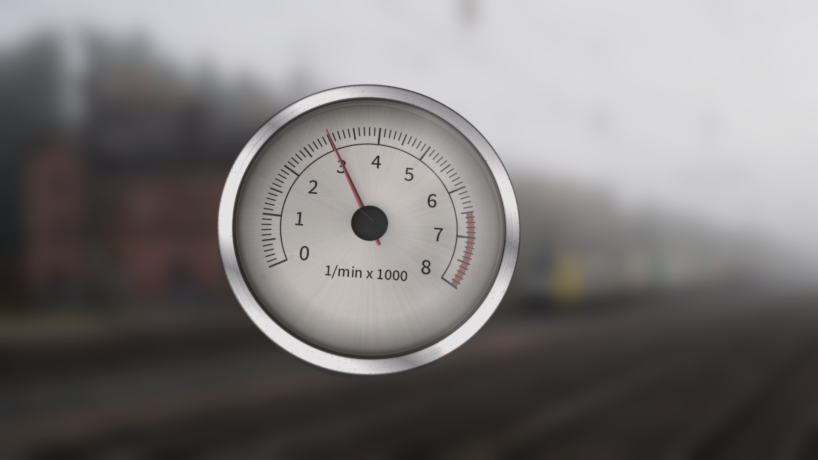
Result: 3000 (rpm)
